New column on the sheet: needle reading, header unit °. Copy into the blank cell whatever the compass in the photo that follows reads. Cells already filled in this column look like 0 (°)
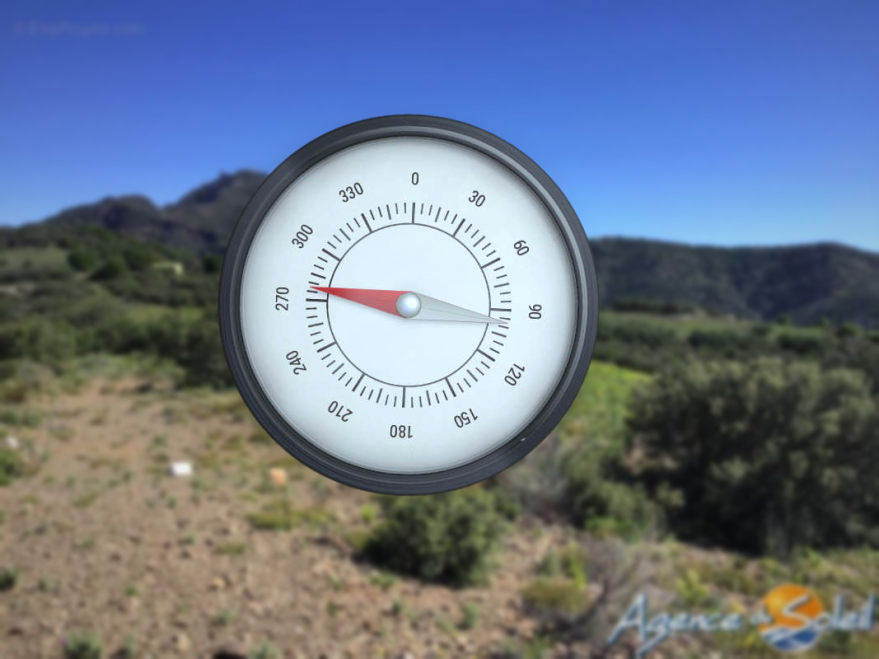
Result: 277.5 (°)
